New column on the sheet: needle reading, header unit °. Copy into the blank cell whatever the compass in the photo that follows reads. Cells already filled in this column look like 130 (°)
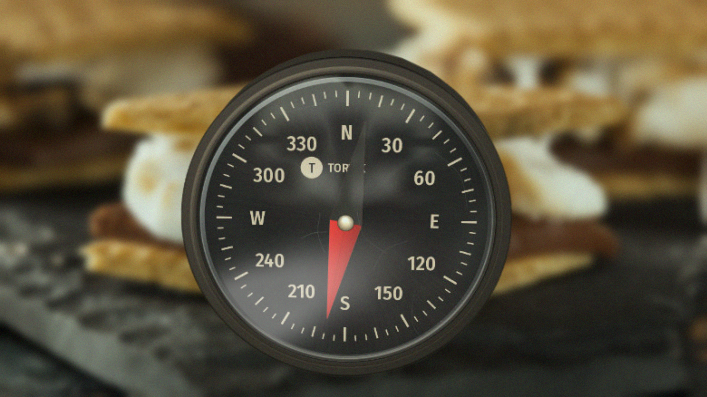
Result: 190 (°)
